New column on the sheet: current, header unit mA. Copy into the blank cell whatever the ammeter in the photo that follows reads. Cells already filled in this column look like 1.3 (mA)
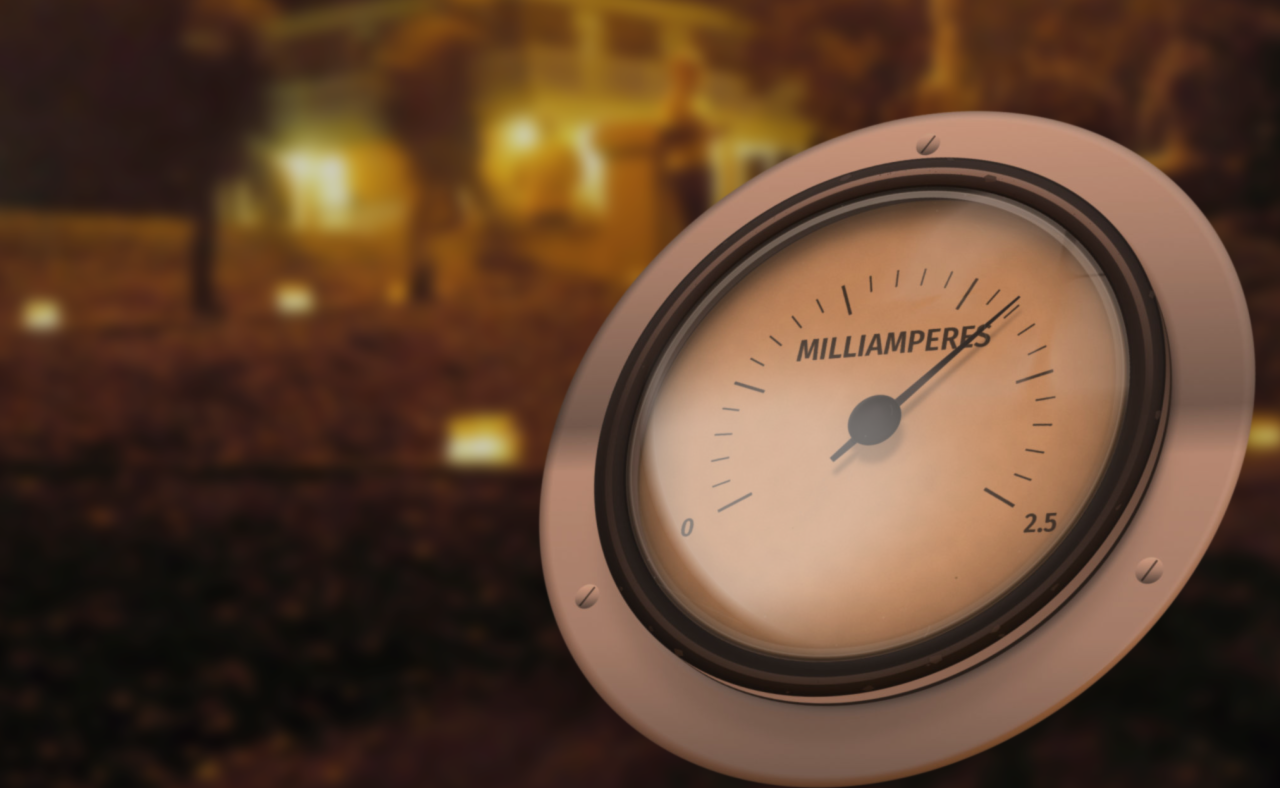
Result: 1.7 (mA)
